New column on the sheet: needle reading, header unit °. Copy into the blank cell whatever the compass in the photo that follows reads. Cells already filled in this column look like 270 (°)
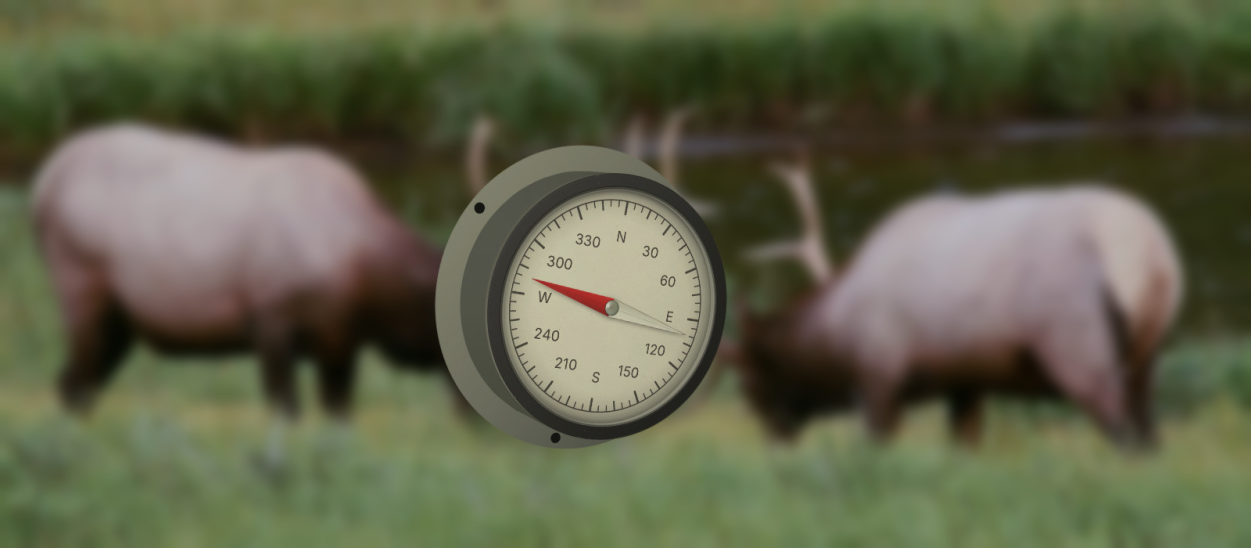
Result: 280 (°)
